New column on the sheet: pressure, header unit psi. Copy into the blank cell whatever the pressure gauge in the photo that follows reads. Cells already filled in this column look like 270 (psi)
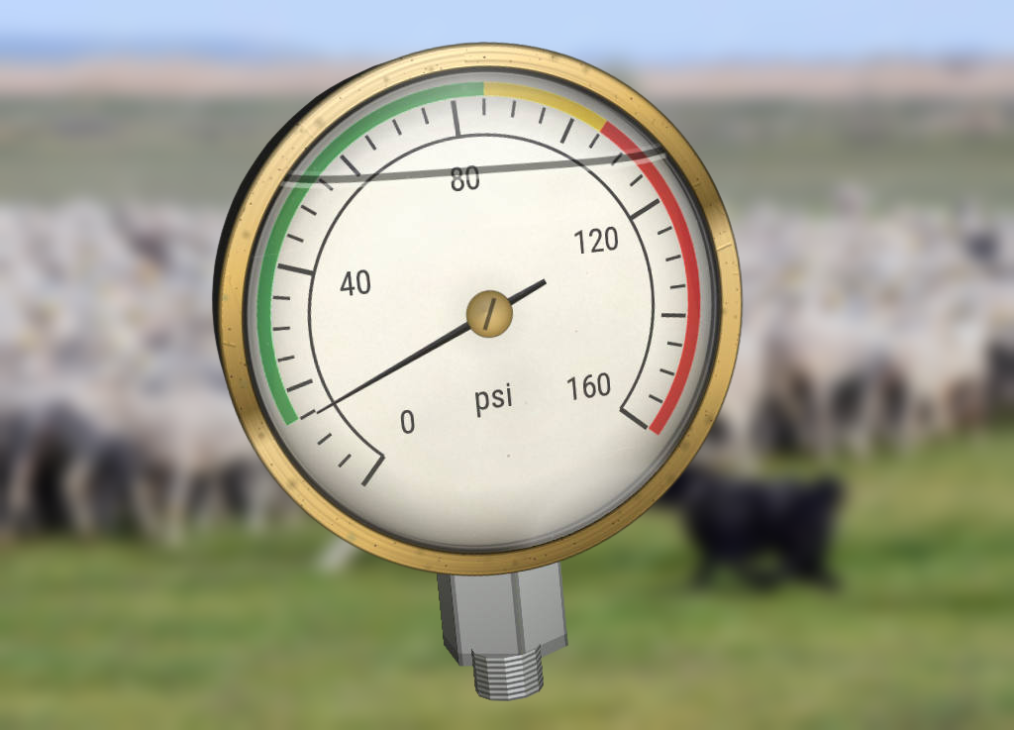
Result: 15 (psi)
